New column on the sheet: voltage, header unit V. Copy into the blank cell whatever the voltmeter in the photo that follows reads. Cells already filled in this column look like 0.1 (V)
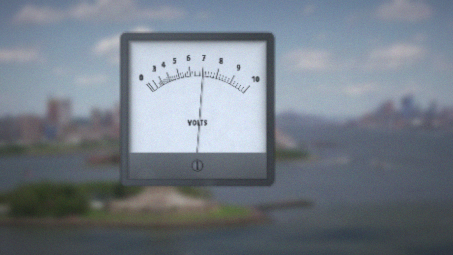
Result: 7 (V)
